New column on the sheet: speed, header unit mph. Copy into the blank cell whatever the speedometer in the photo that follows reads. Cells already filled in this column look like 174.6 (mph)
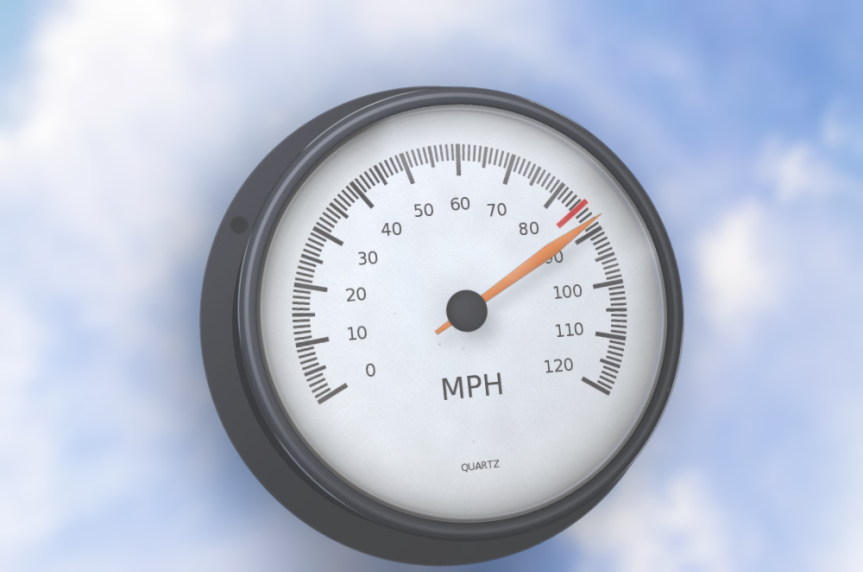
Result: 88 (mph)
